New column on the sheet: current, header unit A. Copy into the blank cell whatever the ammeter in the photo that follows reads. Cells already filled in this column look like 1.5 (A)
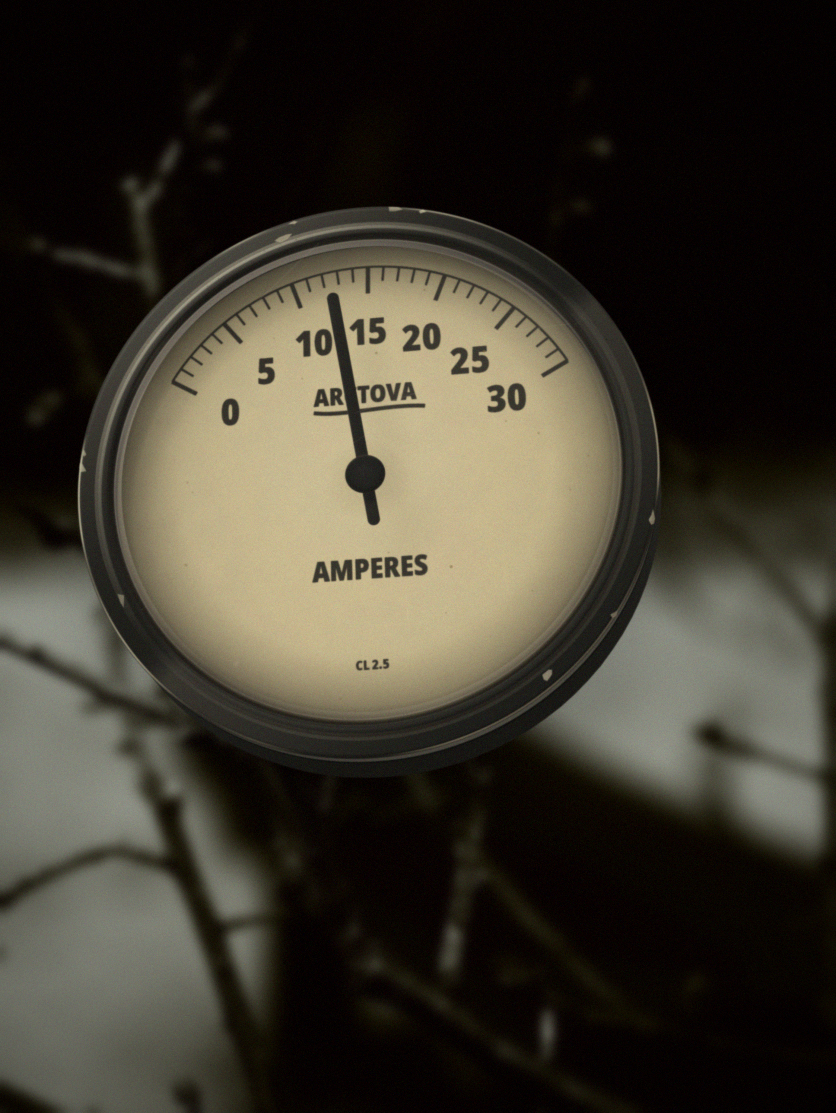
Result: 12.5 (A)
